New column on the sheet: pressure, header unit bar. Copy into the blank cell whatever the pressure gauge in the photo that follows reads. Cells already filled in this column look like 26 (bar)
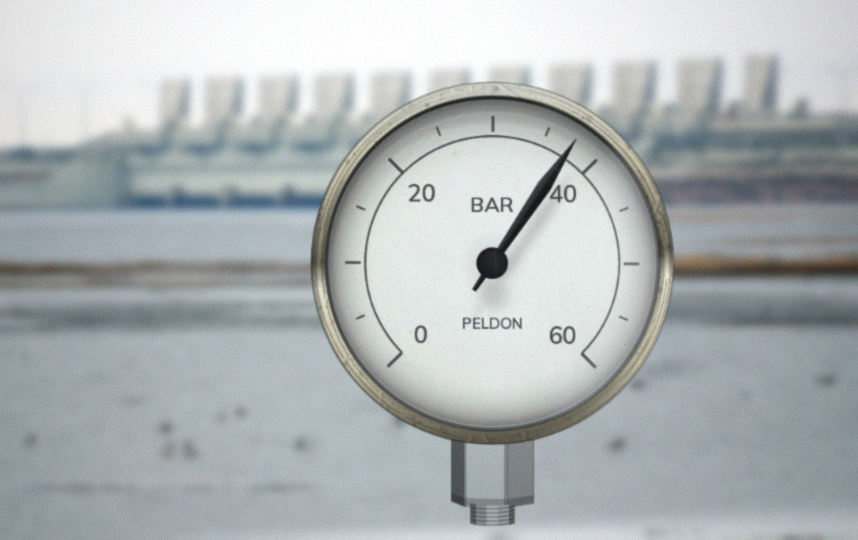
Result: 37.5 (bar)
